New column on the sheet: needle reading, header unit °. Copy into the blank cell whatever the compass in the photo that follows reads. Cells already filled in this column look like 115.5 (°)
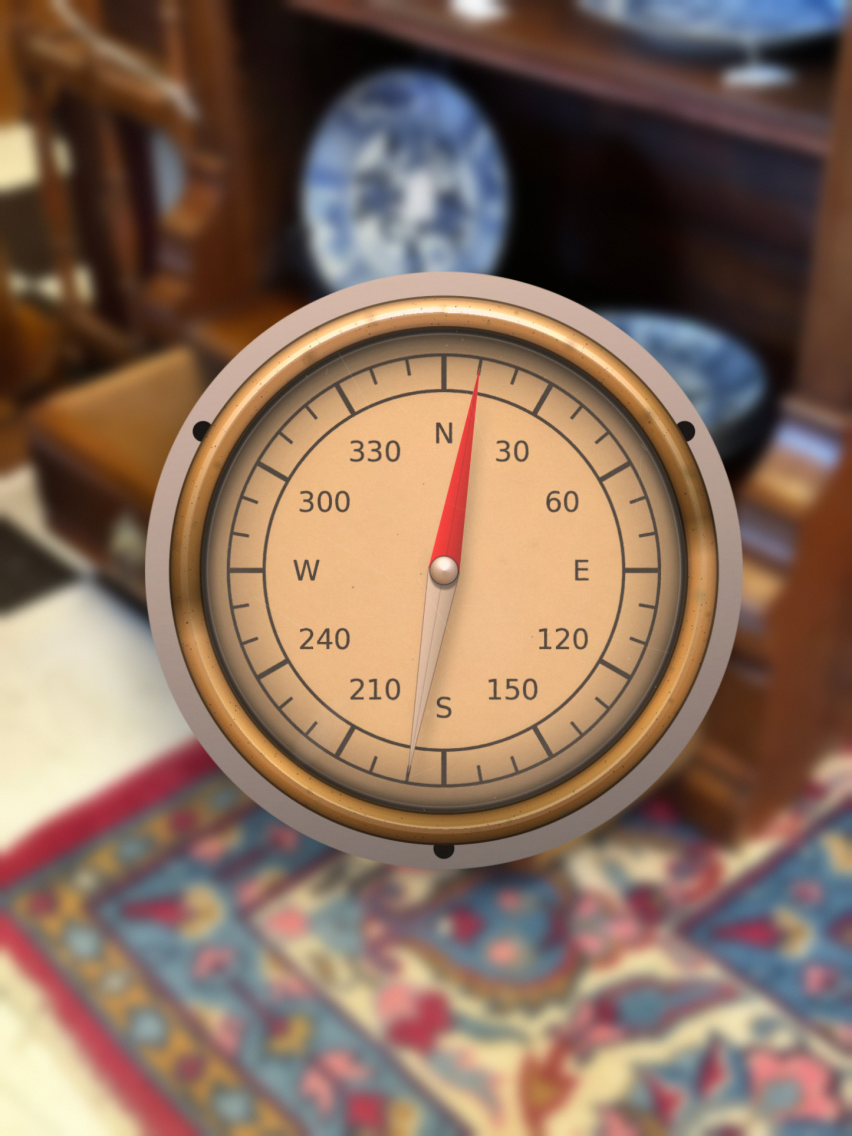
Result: 10 (°)
